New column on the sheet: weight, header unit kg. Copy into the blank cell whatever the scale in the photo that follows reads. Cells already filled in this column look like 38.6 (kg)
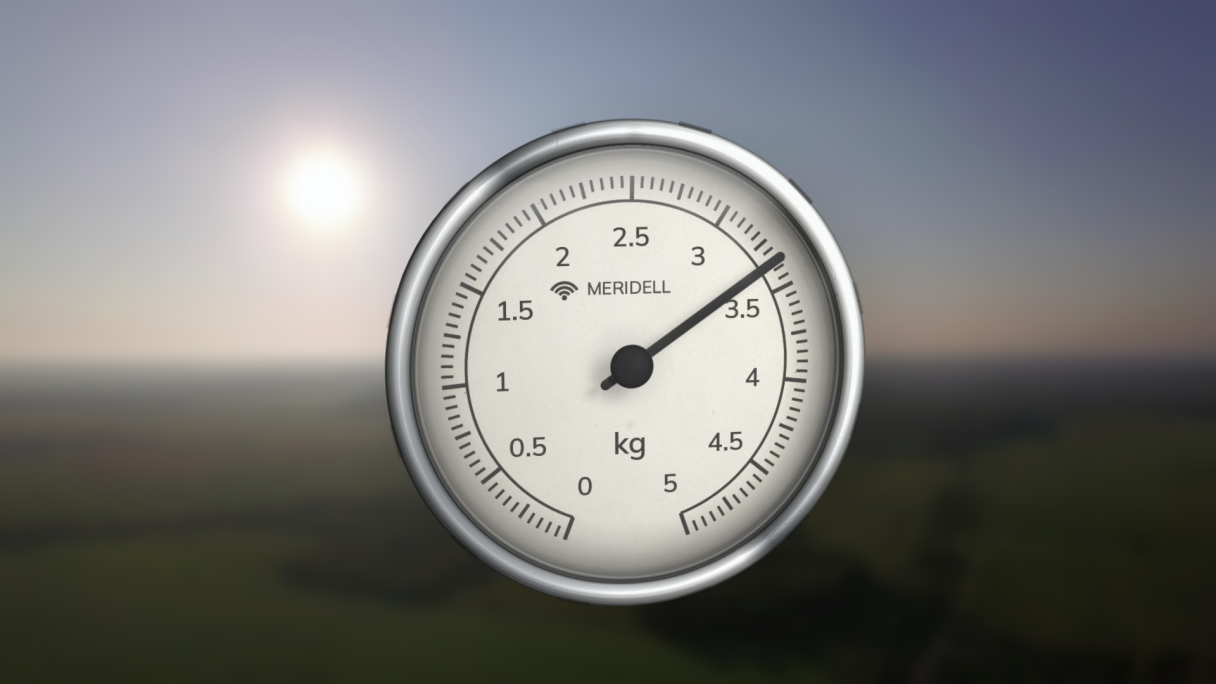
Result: 3.35 (kg)
